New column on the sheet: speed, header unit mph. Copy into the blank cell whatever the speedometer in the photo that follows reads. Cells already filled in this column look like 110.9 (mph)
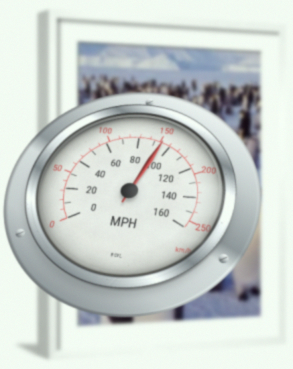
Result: 95 (mph)
